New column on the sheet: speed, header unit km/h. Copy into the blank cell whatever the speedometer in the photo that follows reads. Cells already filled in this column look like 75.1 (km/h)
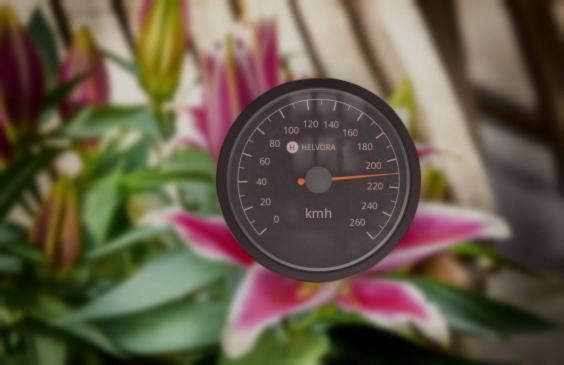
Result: 210 (km/h)
